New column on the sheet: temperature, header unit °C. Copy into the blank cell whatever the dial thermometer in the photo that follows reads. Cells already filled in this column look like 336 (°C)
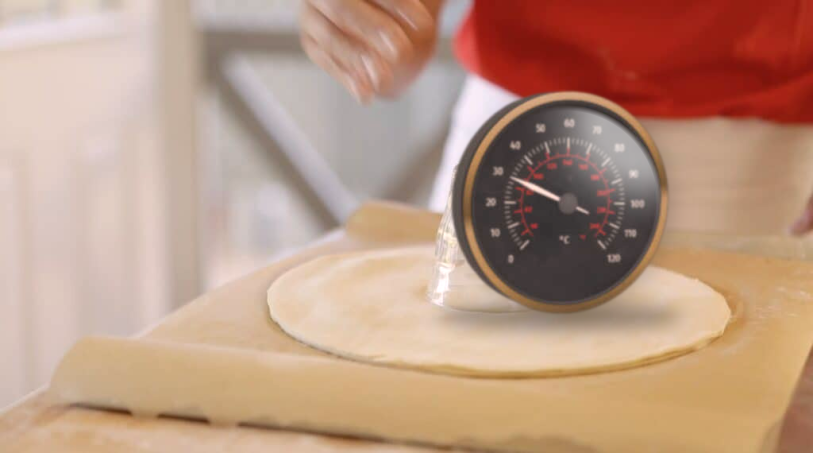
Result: 30 (°C)
